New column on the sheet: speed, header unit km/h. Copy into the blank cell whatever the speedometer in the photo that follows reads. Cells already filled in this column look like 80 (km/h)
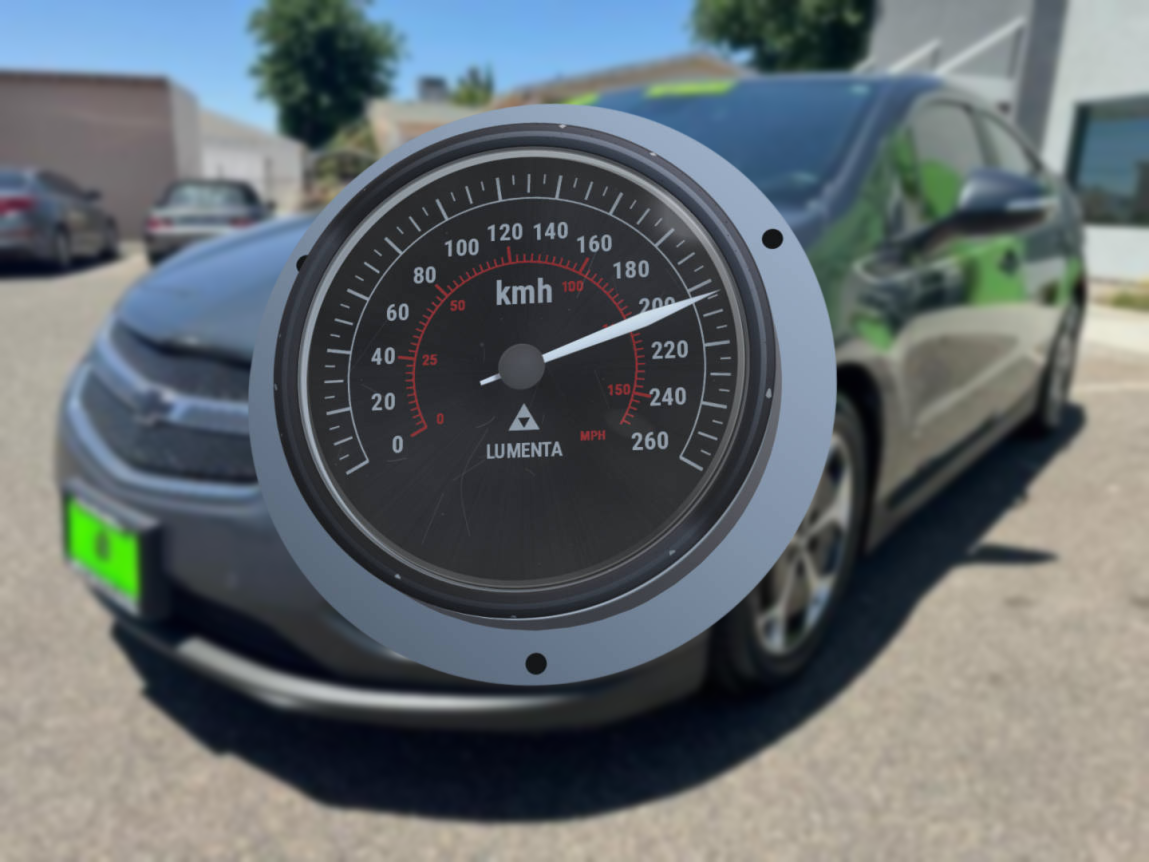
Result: 205 (km/h)
